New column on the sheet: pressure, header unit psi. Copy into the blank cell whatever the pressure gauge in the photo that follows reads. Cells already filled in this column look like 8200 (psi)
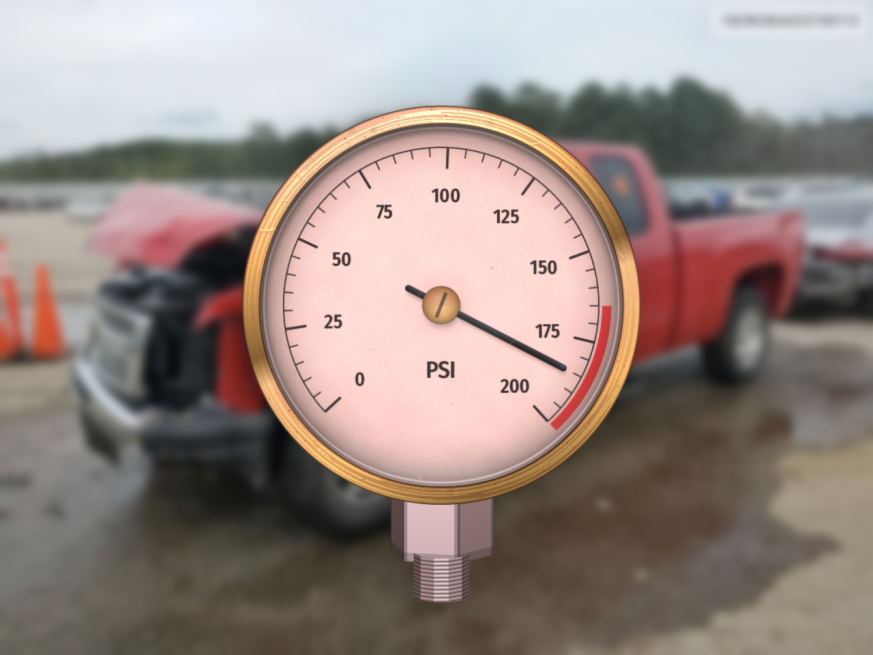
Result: 185 (psi)
